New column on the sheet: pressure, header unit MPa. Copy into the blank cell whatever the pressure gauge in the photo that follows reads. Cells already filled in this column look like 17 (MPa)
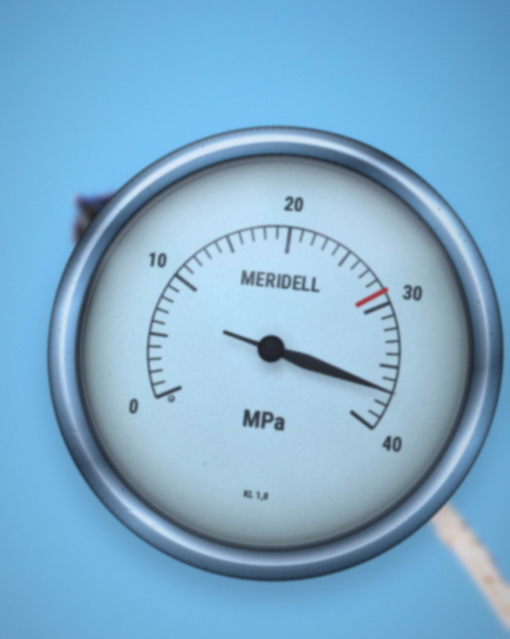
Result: 37 (MPa)
